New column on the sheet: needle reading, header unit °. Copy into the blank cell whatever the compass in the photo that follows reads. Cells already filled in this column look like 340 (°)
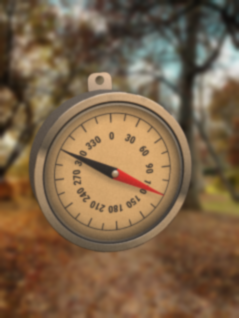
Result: 120 (°)
